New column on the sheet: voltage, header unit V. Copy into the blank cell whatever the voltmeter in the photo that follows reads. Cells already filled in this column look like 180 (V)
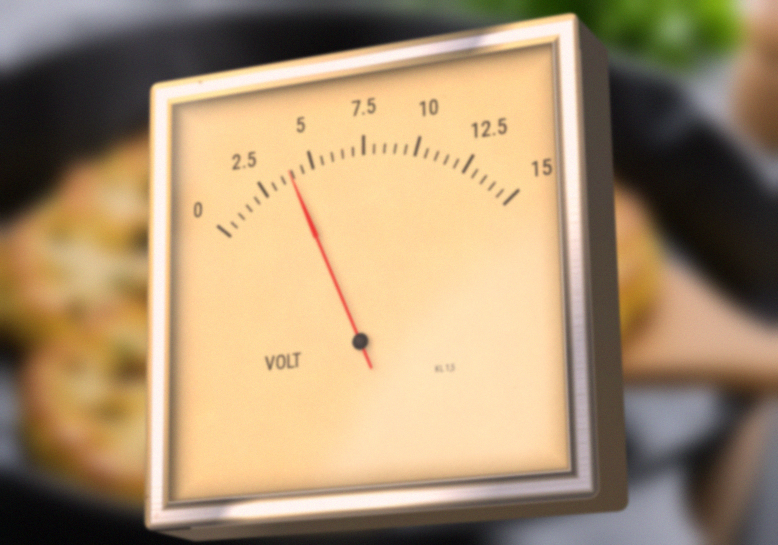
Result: 4 (V)
